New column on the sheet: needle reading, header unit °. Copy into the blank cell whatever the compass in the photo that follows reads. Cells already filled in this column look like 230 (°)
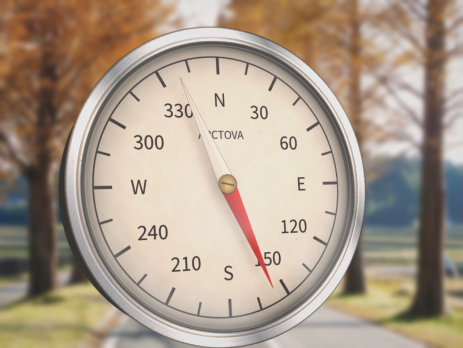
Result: 157.5 (°)
